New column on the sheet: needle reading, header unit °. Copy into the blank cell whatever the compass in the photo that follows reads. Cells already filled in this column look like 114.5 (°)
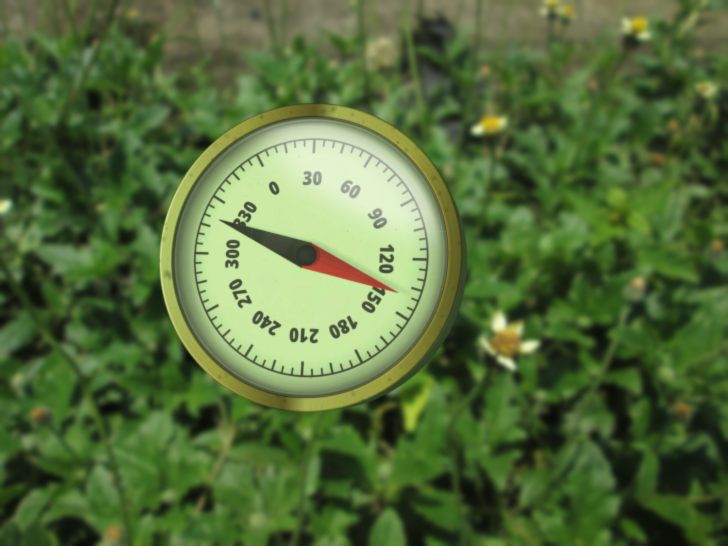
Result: 140 (°)
